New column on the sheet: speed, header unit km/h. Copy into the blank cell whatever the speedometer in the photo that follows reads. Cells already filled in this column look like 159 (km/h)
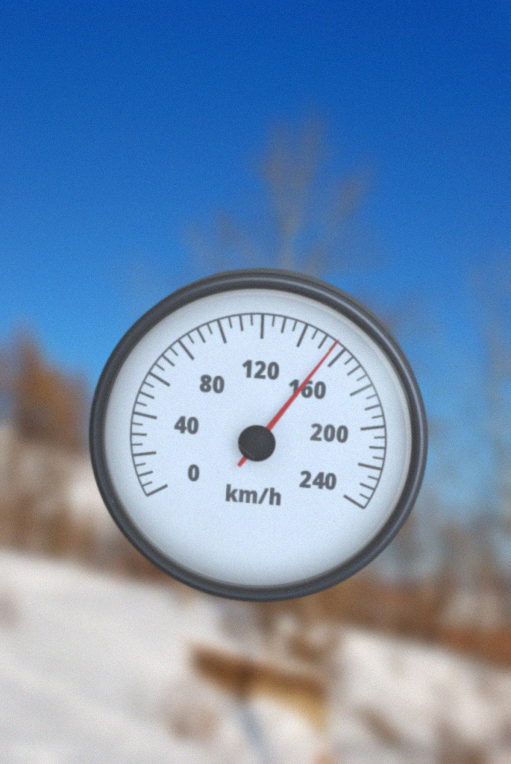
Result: 155 (km/h)
